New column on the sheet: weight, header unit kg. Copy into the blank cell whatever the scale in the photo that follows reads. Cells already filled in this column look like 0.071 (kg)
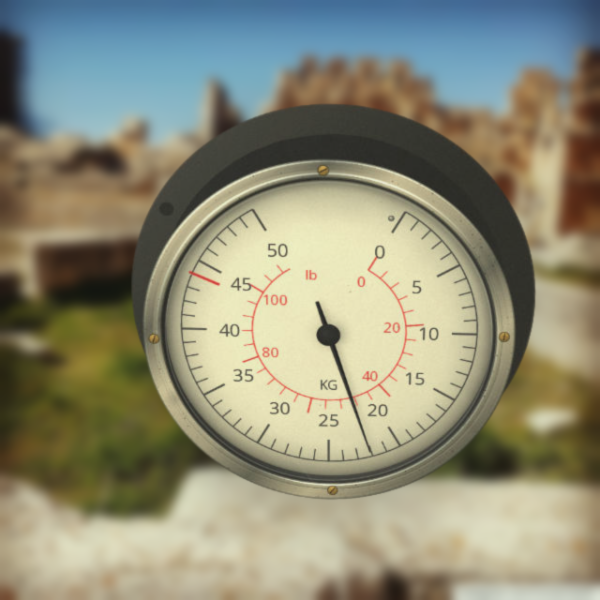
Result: 22 (kg)
